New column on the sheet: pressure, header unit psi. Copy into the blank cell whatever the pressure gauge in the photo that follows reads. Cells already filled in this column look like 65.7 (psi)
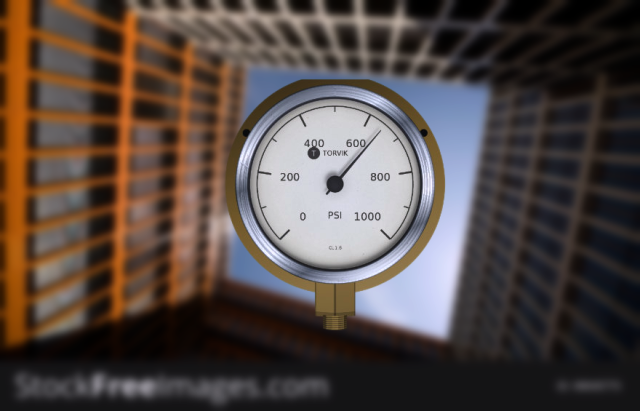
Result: 650 (psi)
